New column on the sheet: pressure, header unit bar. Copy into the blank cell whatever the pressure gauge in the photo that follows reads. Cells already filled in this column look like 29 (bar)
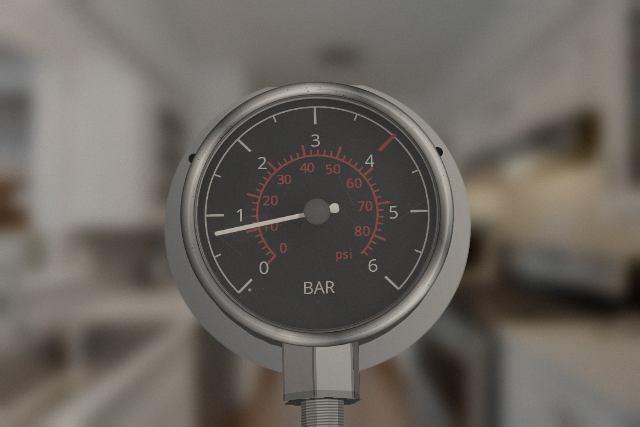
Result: 0.75 (bar)
